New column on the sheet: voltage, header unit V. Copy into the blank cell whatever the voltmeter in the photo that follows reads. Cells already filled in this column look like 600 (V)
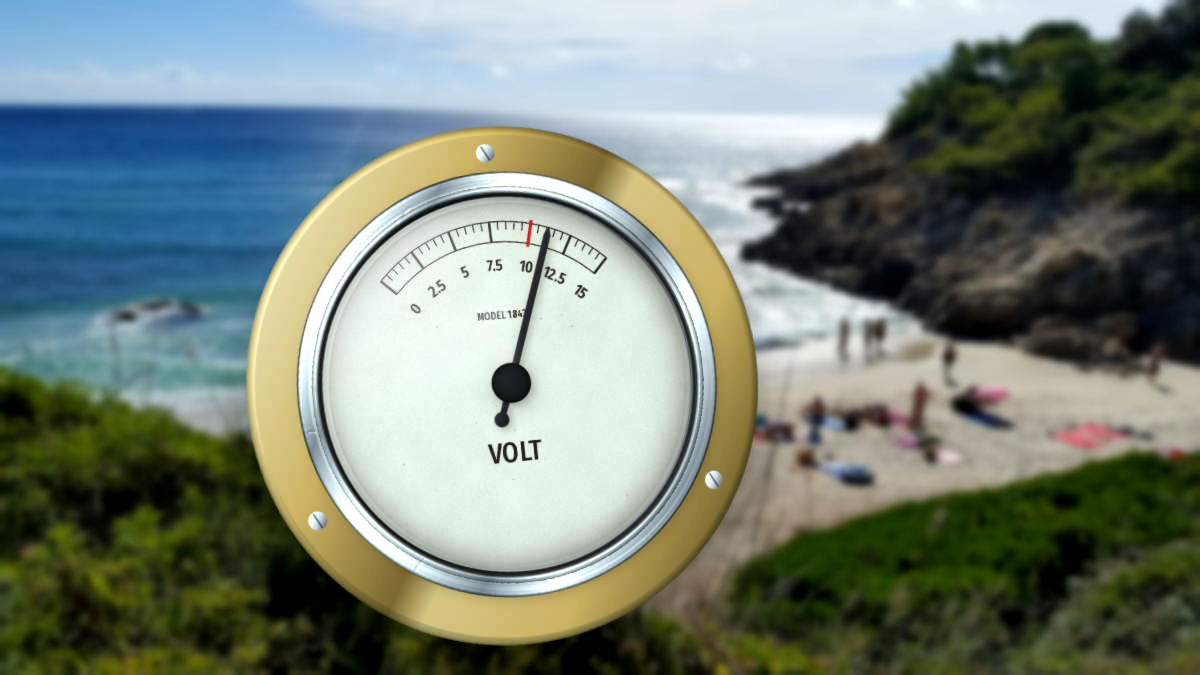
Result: 11 (V)
